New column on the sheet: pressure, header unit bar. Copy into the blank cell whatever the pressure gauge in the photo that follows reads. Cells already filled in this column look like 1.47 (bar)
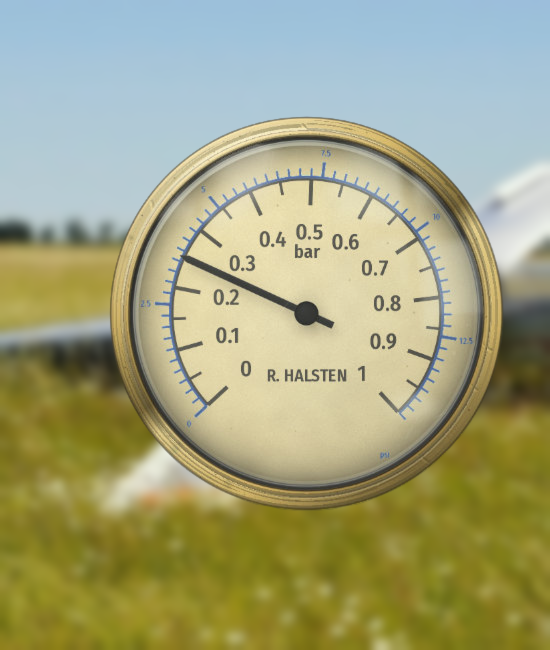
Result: 0.25 (bar)
